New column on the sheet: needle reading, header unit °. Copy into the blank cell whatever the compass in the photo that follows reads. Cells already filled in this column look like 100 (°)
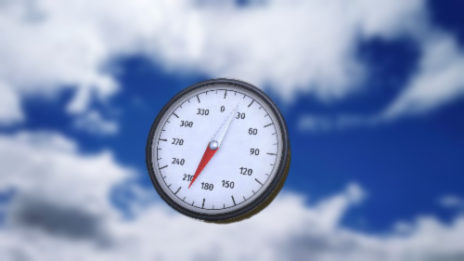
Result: 200 (°)
